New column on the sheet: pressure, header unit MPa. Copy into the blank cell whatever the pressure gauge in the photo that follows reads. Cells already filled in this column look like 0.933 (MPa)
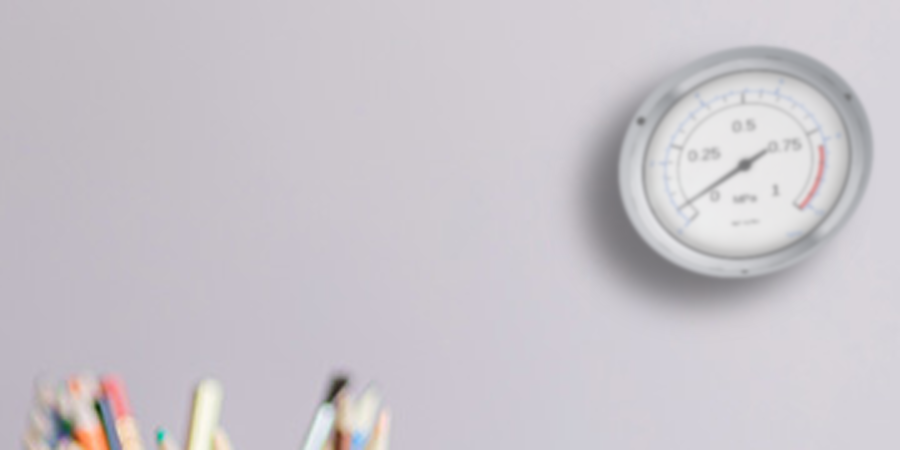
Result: 0.05 (MPa)
